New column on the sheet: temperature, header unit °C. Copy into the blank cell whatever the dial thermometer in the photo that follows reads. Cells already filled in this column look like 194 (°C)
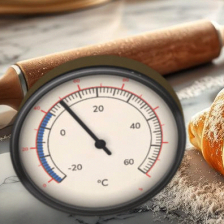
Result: 10 (°C)
